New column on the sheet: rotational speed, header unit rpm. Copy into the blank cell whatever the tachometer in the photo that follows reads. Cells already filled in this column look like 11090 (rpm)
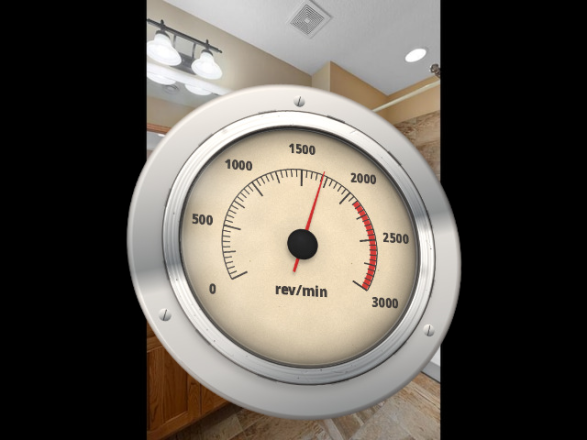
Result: 1700 (rpm)
